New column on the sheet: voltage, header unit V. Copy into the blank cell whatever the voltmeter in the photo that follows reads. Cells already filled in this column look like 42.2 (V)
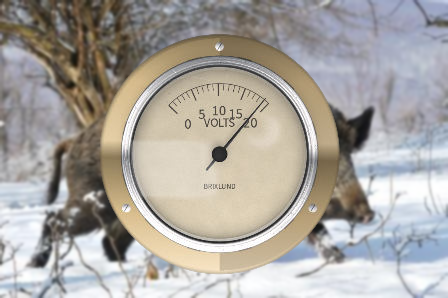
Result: 19 (V)
